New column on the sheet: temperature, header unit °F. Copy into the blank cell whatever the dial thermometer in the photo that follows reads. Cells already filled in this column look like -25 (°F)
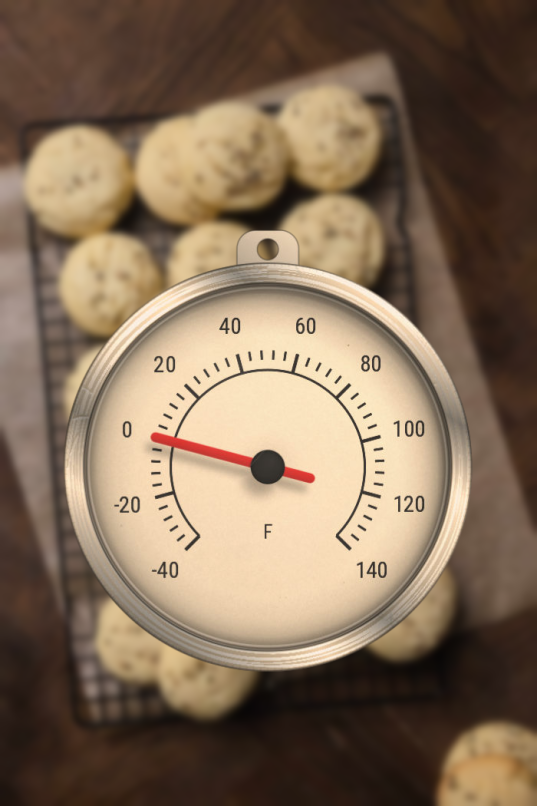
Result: 0 (°F)
